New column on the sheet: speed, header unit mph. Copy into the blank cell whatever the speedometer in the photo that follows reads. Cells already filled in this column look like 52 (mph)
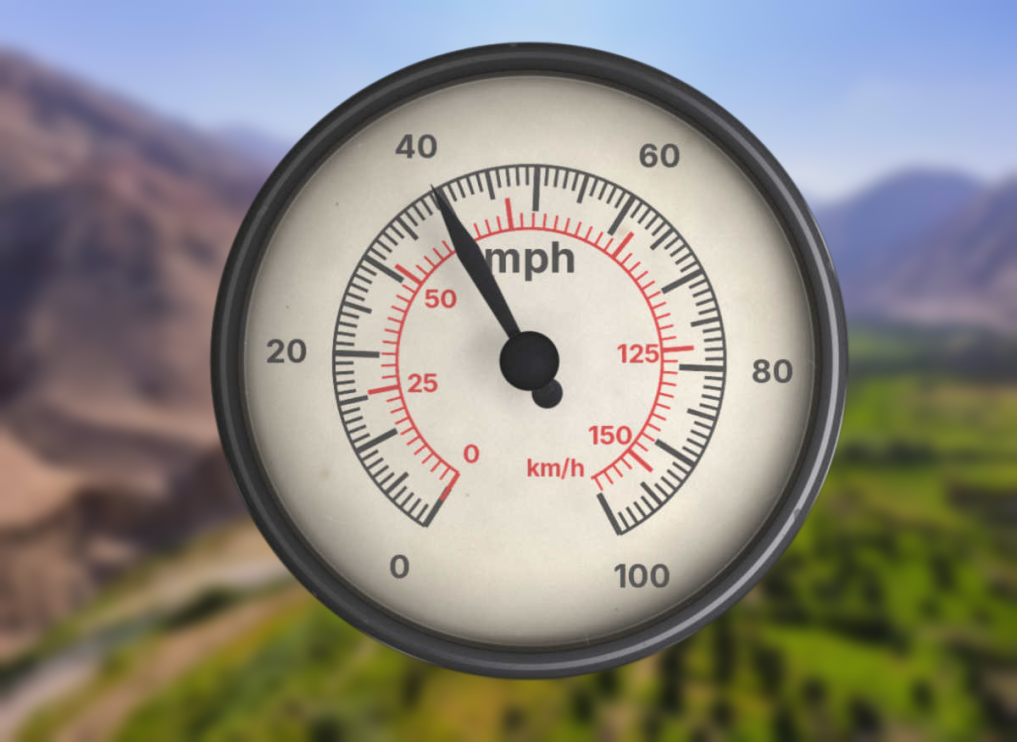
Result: 39.5 (mph)
